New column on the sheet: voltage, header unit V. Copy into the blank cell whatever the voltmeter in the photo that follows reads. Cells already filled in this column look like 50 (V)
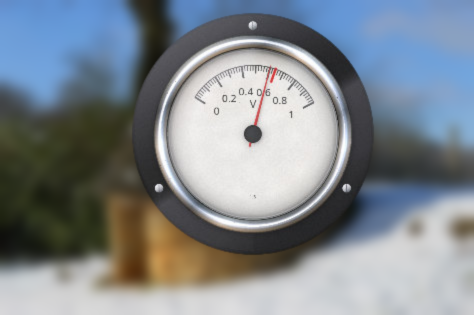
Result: 0.6 (V)
